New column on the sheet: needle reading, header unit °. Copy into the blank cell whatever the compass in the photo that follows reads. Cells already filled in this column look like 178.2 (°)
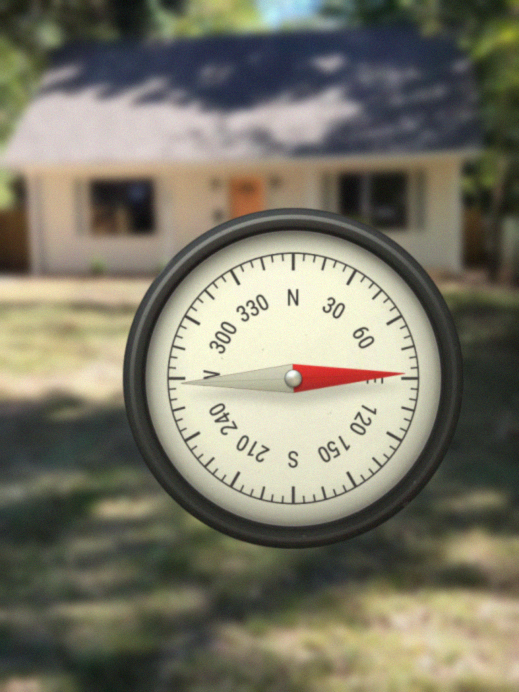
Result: 87.5 (°)
